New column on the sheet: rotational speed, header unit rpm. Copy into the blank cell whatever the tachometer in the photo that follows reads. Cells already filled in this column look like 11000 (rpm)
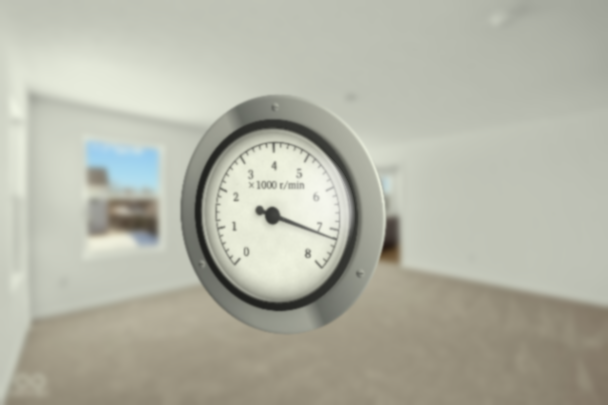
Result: 7200 (rpm)
